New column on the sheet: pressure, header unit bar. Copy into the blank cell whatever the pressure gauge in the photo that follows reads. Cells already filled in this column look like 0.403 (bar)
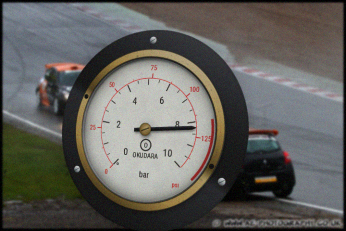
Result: 8.25 (bar)
